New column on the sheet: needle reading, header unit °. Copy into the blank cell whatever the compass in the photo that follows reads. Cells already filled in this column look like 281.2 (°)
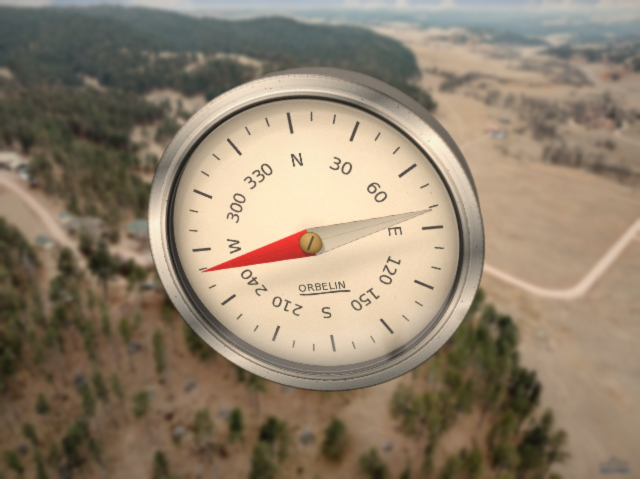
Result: 260 (°)
